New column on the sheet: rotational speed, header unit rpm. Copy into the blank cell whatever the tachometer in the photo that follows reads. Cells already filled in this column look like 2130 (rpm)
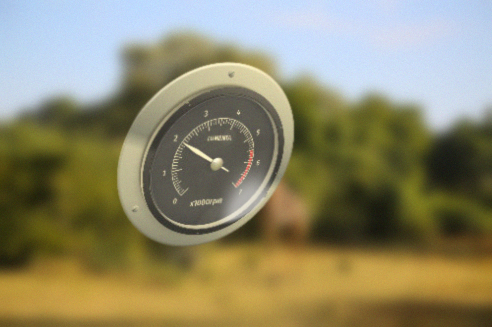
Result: 2000 (rpm)
